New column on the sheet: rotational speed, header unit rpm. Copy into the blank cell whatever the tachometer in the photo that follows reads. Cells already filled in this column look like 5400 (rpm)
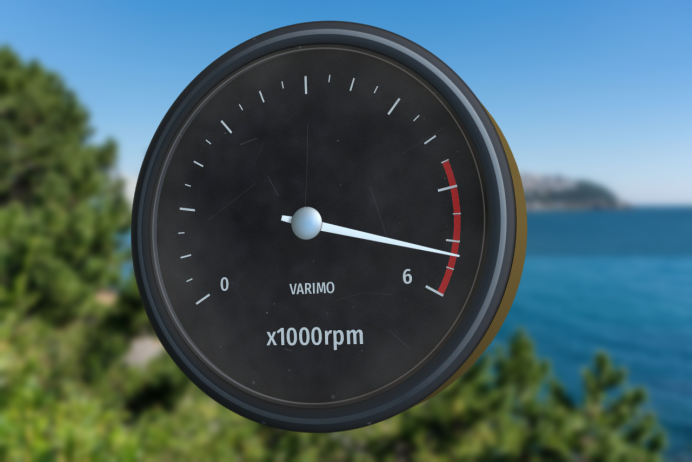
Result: 5625 (rpm)
